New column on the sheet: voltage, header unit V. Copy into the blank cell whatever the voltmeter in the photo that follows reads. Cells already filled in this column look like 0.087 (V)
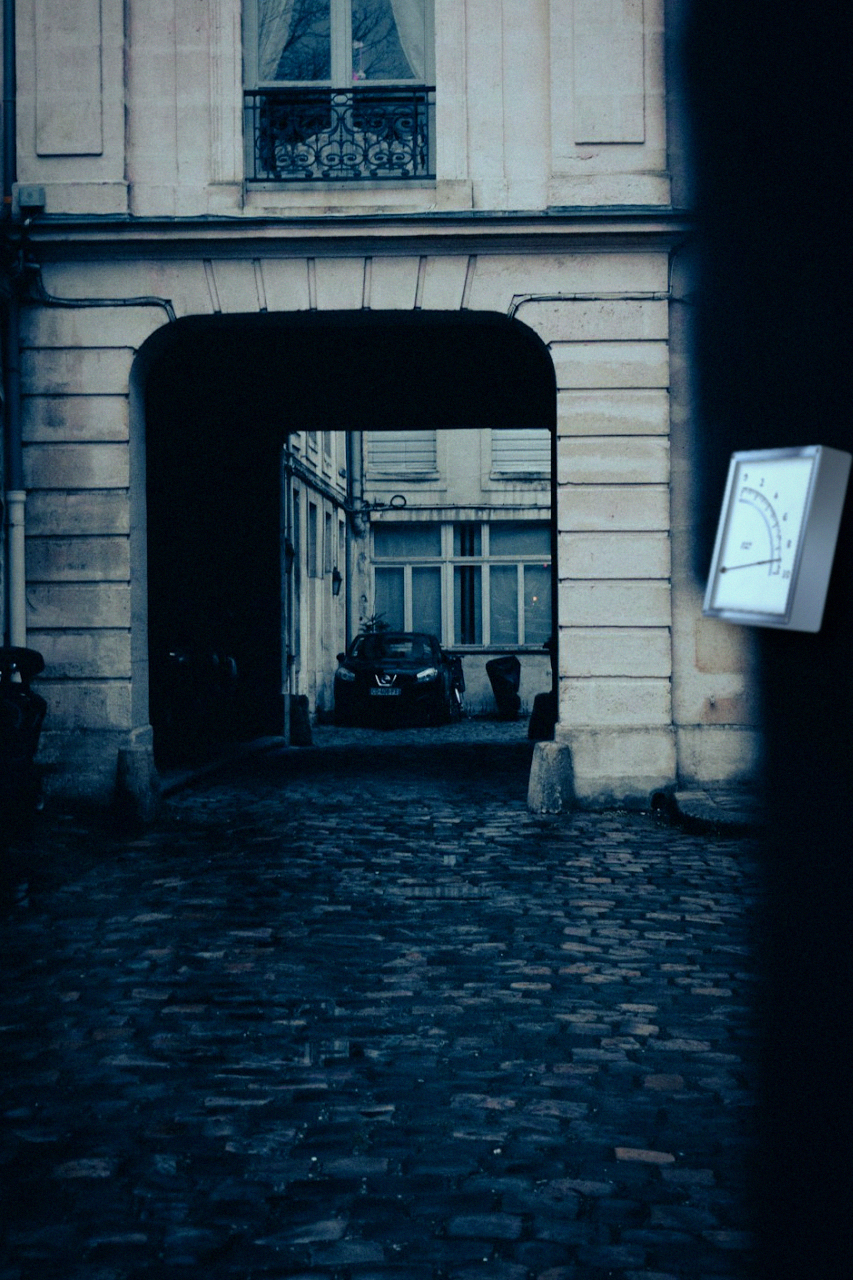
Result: 9 (V)
